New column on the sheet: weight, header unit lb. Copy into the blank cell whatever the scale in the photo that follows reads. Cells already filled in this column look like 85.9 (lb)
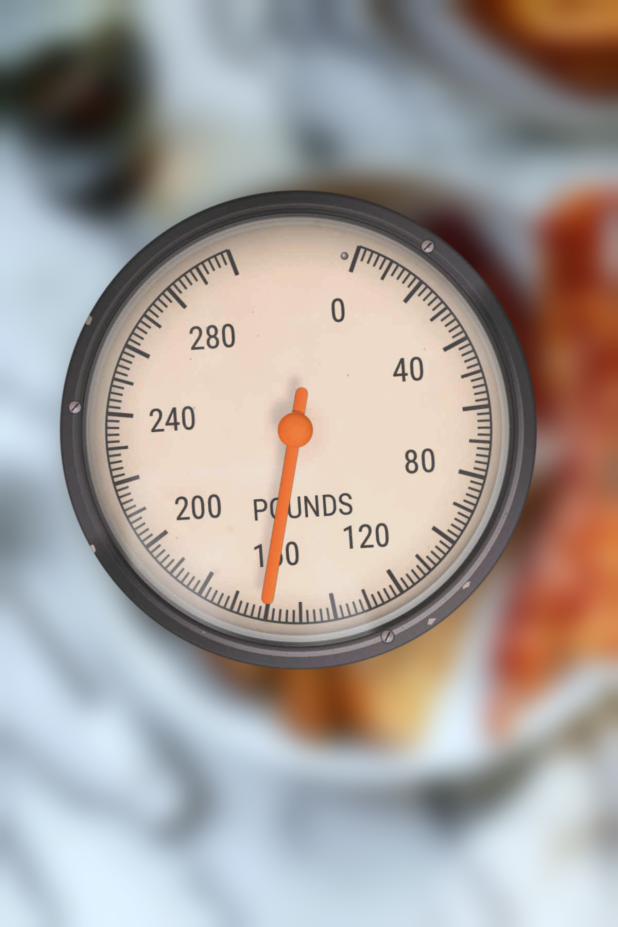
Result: 160 (lb)
